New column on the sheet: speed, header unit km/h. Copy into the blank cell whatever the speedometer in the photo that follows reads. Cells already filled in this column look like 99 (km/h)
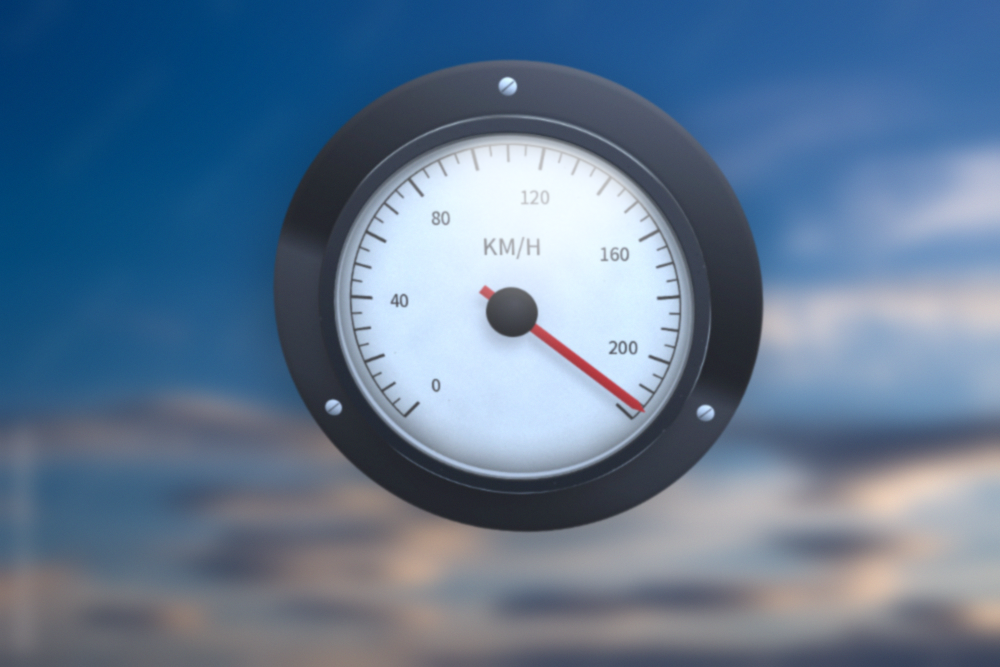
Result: 215 (km/h)
